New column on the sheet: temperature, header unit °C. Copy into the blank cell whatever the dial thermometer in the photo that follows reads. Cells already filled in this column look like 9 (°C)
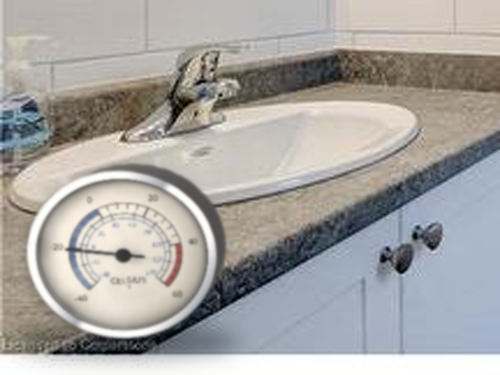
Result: -20 (°C)
